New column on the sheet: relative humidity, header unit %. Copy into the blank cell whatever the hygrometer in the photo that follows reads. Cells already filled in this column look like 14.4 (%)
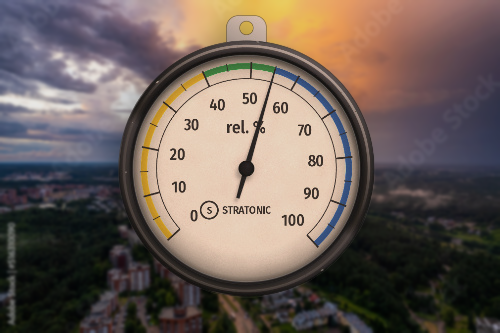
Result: 55 (%)
